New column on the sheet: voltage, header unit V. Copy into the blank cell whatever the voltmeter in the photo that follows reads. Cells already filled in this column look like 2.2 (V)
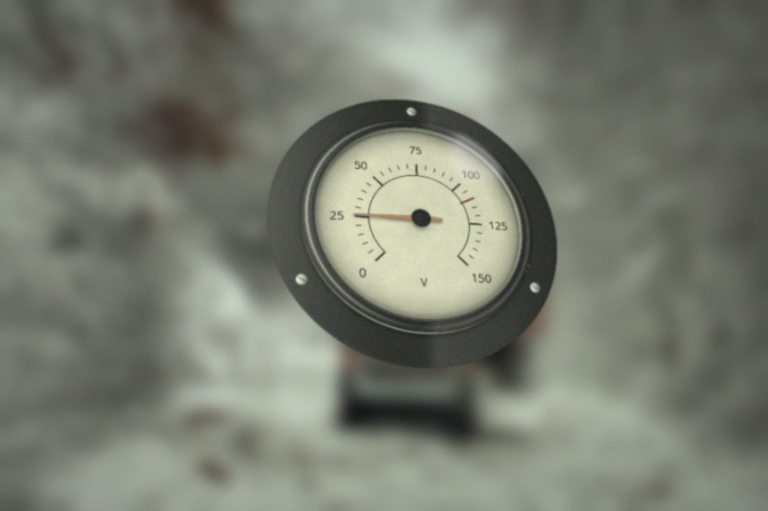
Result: 25 (V)
